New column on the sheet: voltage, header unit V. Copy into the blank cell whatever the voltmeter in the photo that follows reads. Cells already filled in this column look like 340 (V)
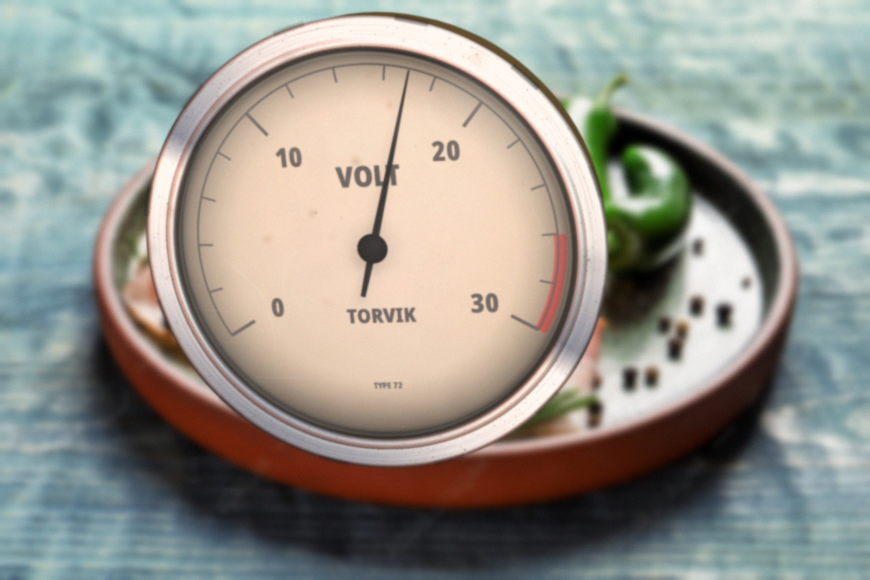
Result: 17 (V)
